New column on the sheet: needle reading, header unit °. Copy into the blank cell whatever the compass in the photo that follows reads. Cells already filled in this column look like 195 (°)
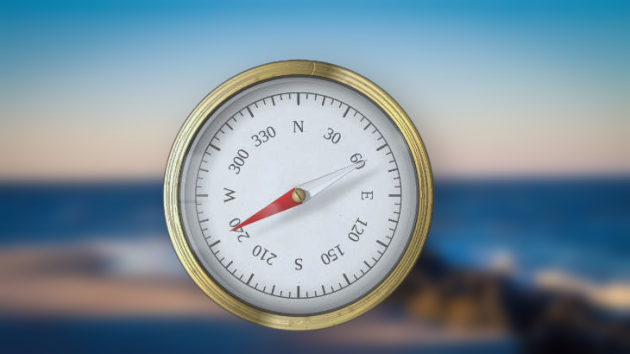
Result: 242.5 (°)
